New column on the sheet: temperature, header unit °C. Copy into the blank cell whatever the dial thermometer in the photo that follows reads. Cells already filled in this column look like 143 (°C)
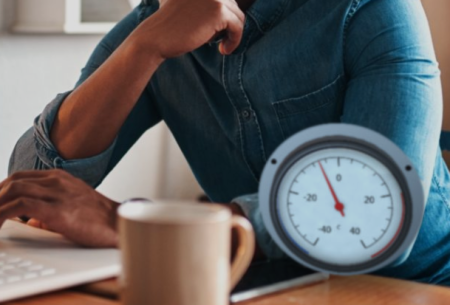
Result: -6 (°C)
